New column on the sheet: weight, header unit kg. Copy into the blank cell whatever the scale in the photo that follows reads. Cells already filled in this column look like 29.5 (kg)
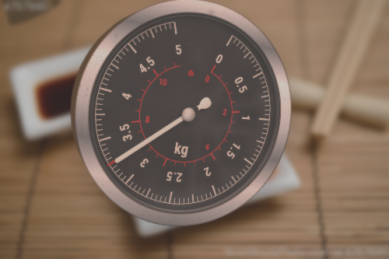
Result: 3.25 (kg)
